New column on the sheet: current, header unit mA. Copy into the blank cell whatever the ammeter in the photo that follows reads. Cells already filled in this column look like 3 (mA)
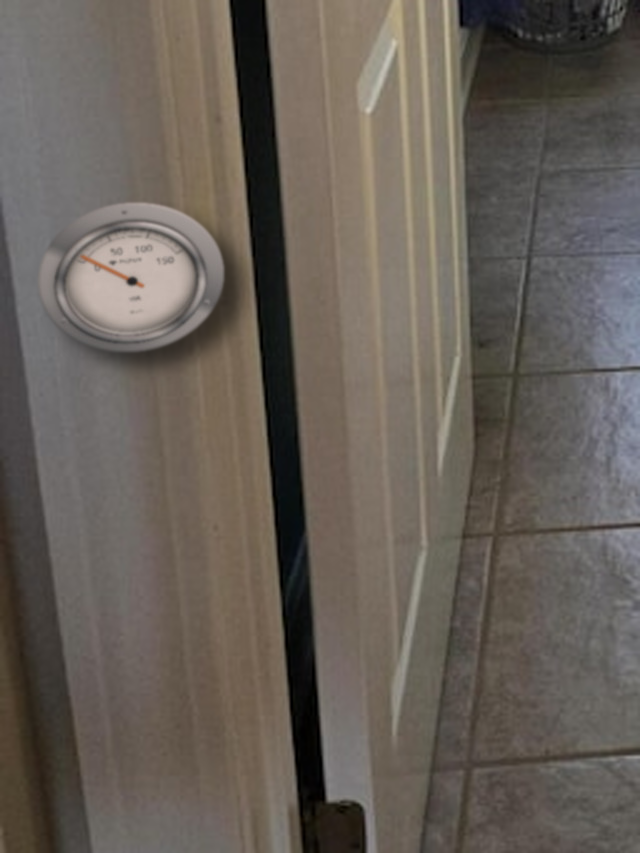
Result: 10 (mA)
